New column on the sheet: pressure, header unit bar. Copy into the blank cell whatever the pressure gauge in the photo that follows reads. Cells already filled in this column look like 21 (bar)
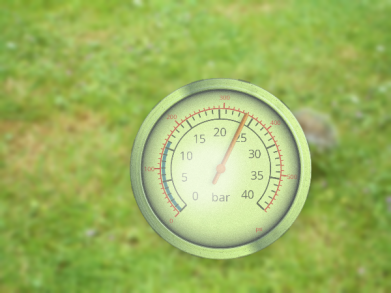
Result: 24 (bar)
